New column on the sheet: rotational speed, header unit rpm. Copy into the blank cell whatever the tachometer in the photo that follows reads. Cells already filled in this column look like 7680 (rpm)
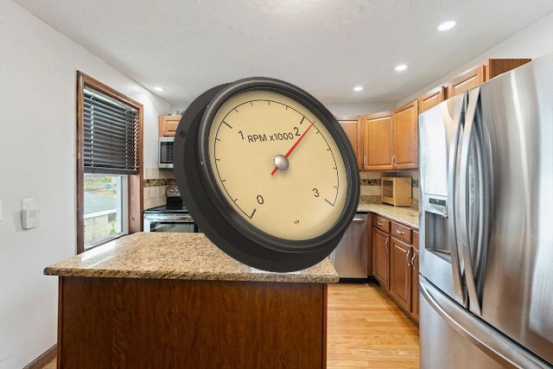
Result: 2100 (rpm)
